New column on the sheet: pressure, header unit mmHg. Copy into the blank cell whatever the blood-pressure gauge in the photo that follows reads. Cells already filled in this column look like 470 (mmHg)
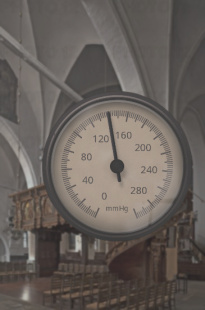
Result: 140 (mmHg)
